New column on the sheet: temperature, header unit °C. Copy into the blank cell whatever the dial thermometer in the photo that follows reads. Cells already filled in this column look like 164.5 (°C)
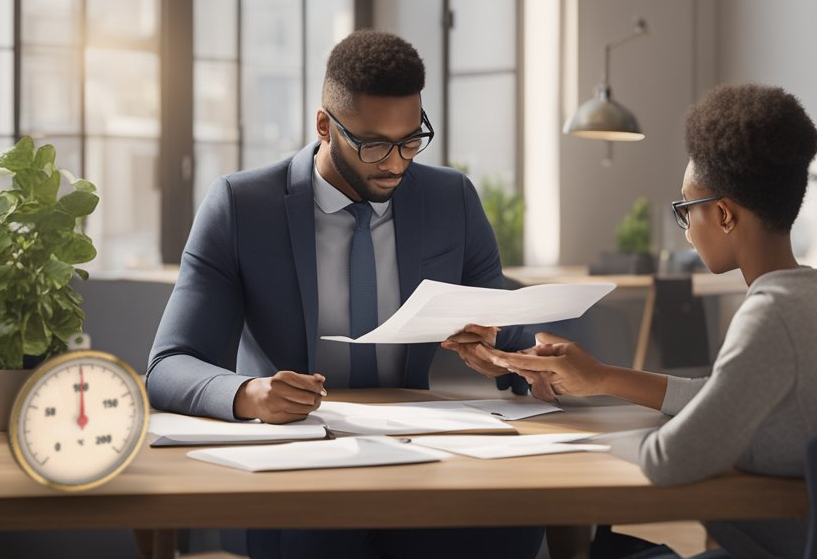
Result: 100 (°C)
